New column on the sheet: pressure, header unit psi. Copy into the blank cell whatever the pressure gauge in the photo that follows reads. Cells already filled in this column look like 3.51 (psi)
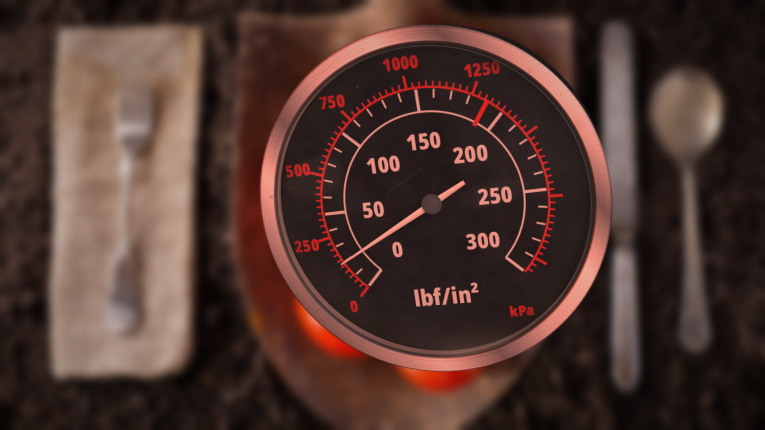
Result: 20 (psi)
